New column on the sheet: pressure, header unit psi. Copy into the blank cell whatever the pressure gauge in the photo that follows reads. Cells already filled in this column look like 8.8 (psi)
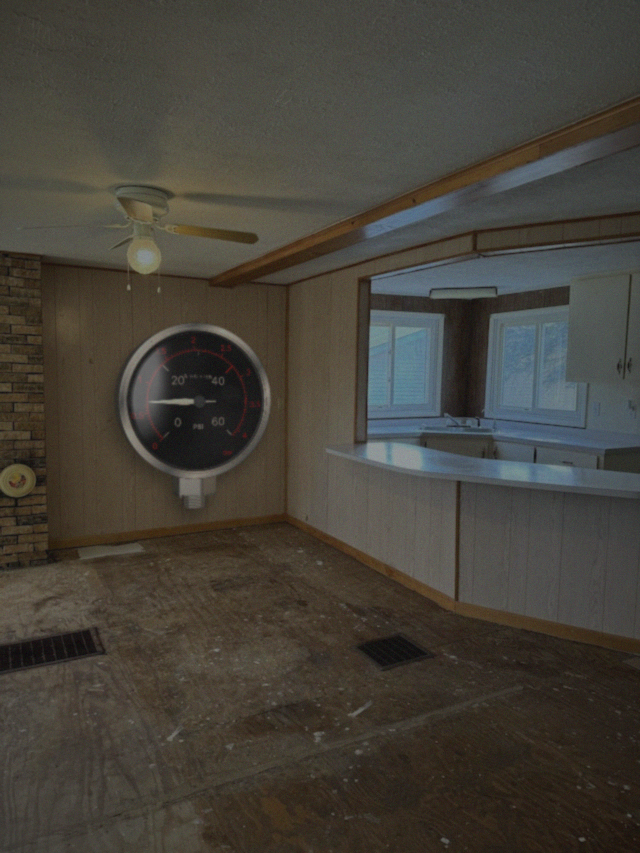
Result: 10 (psi)
